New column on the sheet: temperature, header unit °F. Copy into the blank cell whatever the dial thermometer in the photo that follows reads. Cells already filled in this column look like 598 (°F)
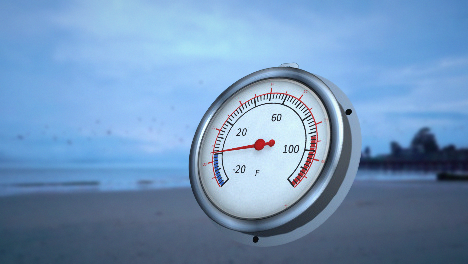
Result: 0 (°F)
